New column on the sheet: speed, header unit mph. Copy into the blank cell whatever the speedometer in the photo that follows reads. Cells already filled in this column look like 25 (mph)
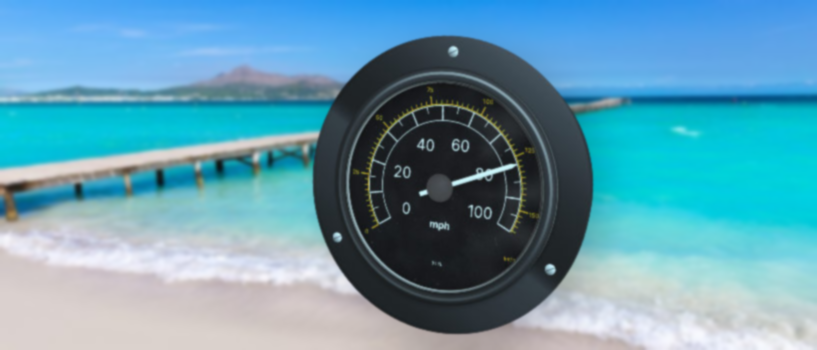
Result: 80 (mph)
